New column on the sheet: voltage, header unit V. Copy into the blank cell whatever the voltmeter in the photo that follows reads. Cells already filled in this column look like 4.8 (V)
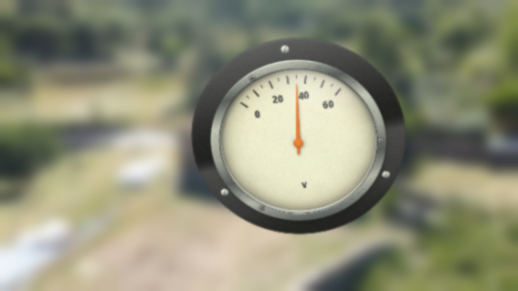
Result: 35 (V)
